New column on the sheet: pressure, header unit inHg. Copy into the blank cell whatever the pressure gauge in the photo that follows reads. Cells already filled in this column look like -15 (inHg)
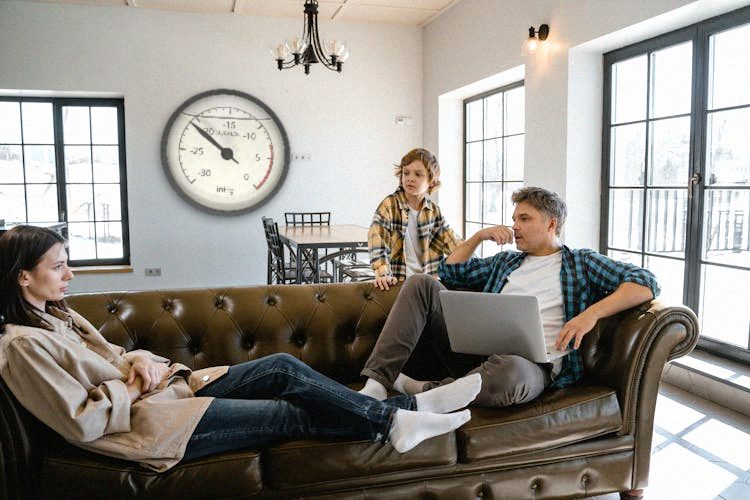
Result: -21 (inHg)
